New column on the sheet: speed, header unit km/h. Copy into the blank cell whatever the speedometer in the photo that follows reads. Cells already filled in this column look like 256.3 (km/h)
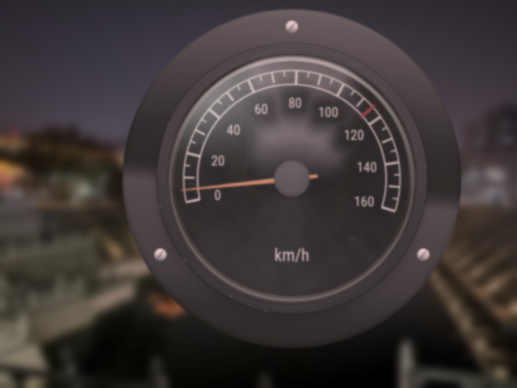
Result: 5 (km/h)
